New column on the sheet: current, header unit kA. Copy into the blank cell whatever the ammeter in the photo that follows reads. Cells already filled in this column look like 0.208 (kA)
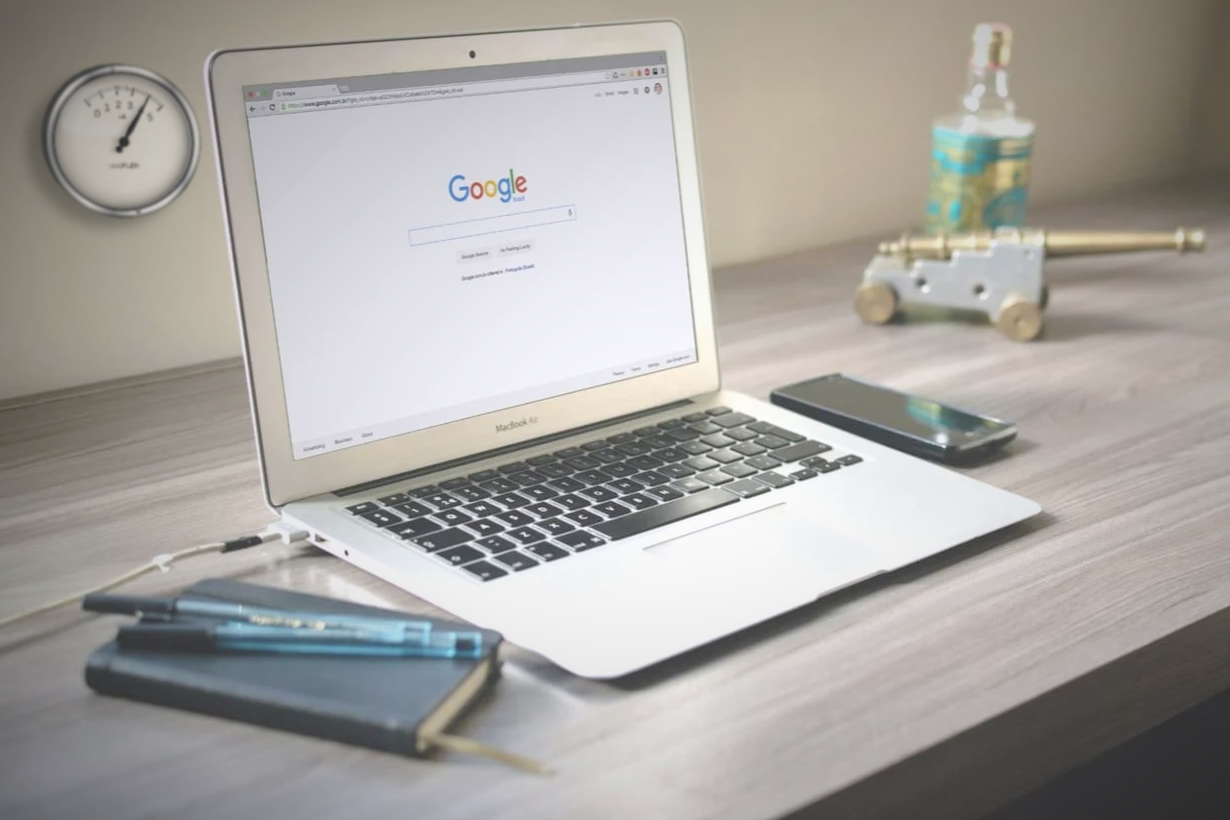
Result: 4 (kA)
